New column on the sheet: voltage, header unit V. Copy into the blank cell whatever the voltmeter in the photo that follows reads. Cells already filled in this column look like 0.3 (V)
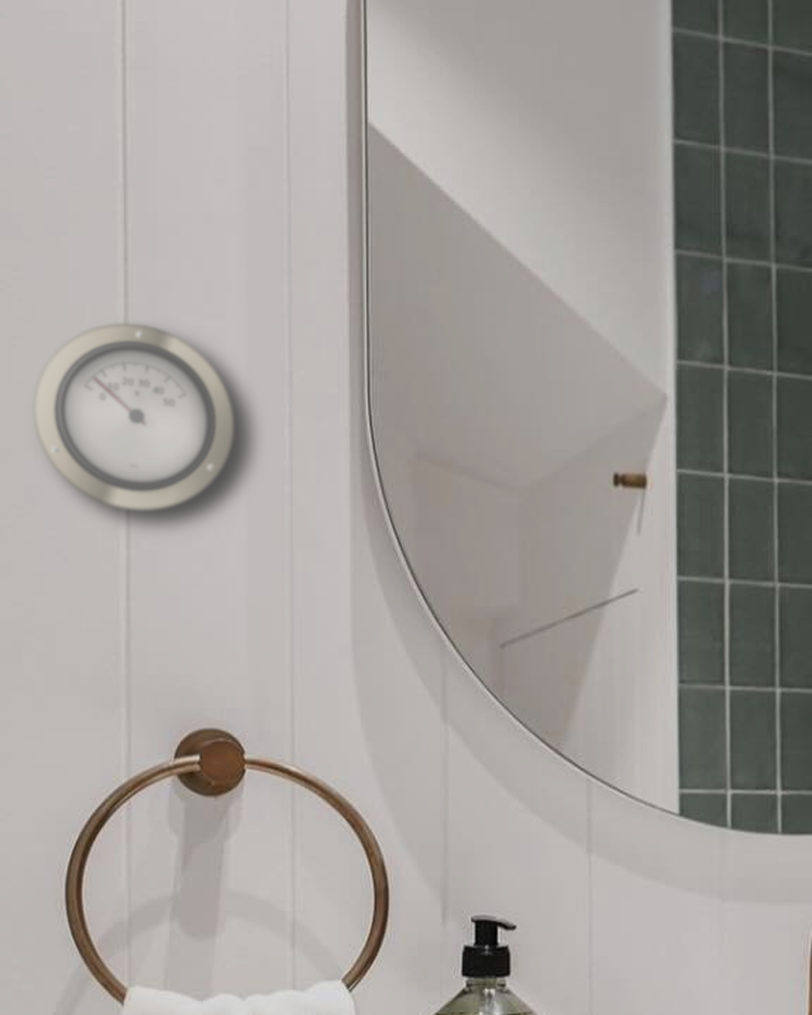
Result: 5 (V)
